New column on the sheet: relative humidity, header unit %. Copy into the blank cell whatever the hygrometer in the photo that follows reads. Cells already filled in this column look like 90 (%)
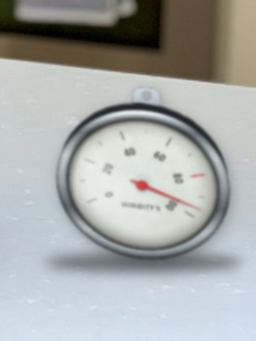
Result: 95 (%)
